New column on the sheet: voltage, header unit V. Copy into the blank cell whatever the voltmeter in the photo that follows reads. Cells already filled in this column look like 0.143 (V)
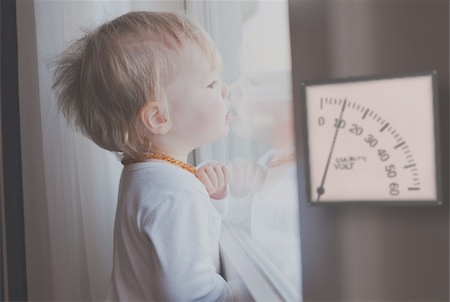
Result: 10 (V)
